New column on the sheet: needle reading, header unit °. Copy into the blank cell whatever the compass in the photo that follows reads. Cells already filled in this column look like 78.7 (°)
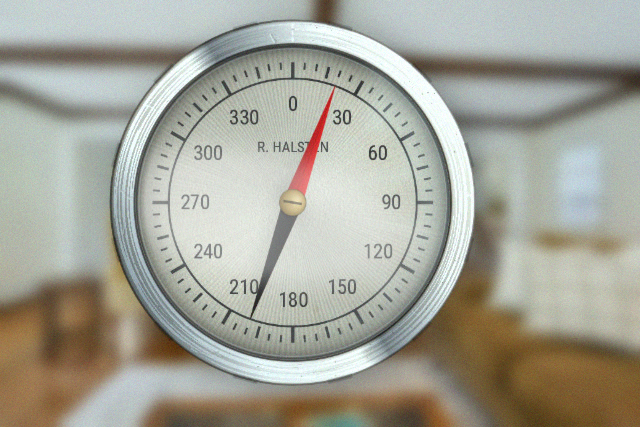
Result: 20 (°)
